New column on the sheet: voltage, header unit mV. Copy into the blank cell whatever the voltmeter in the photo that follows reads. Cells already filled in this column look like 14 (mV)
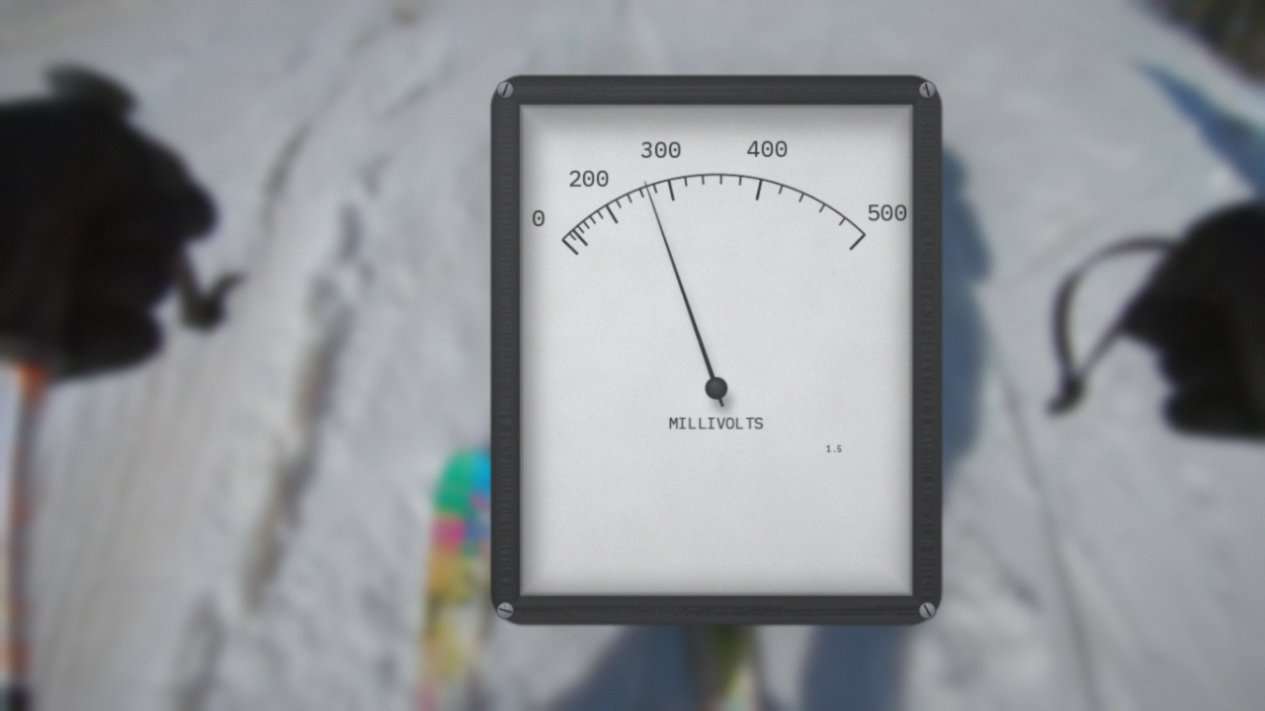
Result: 270 (mV)
